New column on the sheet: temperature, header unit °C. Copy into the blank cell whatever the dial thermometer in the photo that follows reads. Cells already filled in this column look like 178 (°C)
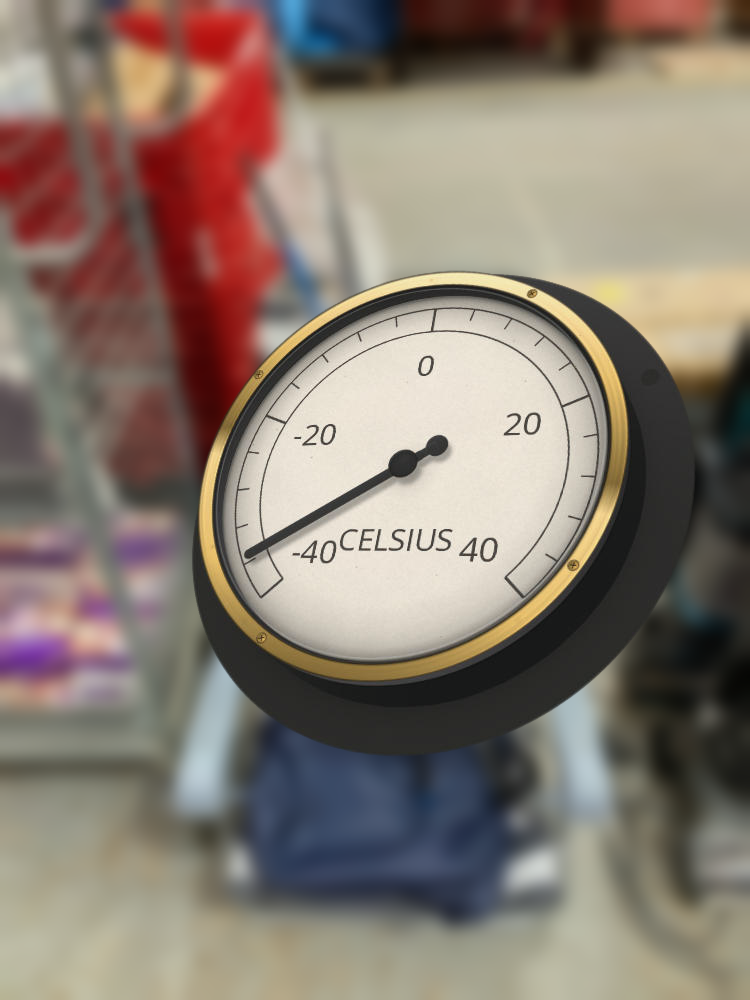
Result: -36 (°C)
